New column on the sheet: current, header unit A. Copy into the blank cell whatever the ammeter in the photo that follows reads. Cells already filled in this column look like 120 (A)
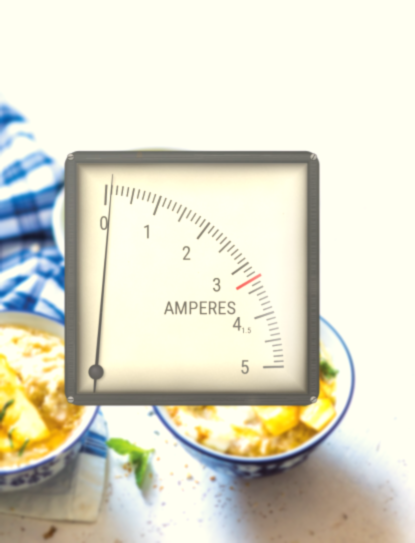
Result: 0.1 (A)
